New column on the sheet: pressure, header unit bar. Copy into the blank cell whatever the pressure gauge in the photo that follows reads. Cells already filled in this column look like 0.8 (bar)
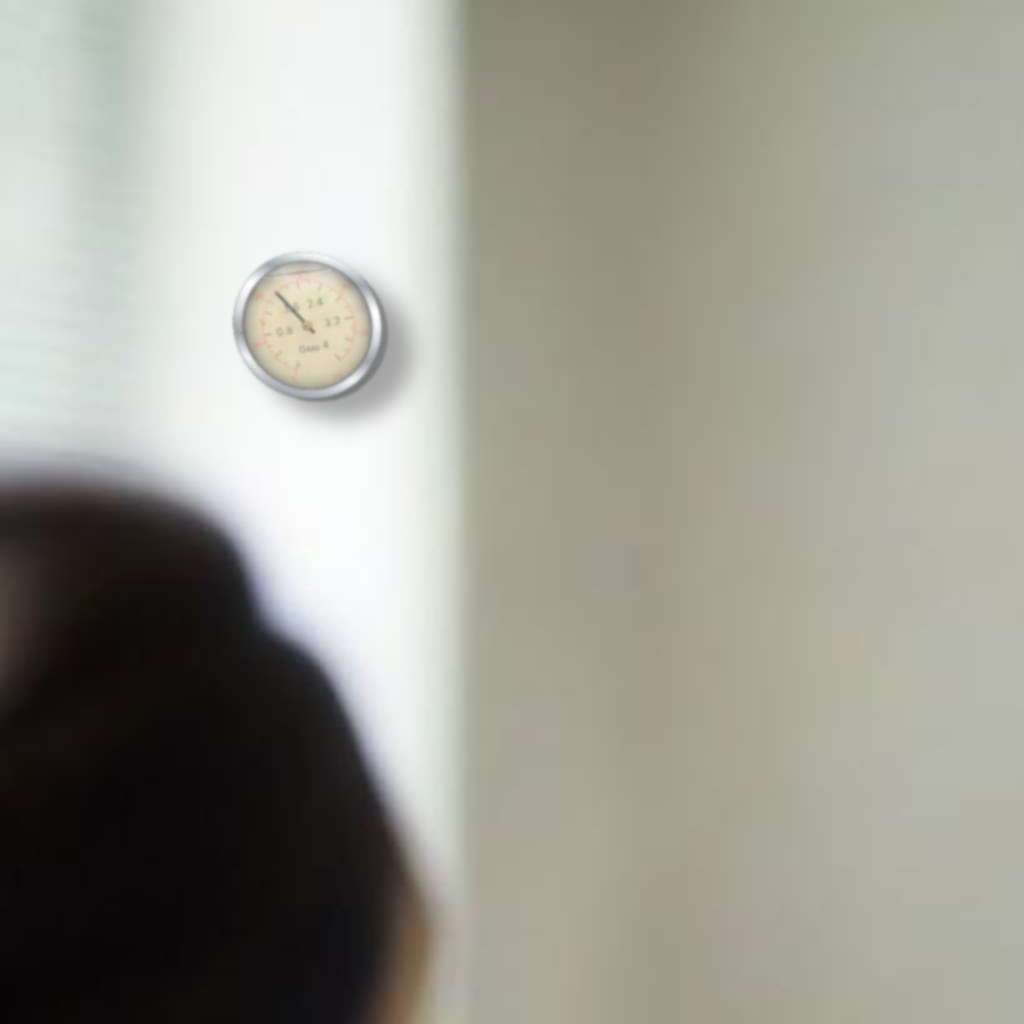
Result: 1.6 (bar)
